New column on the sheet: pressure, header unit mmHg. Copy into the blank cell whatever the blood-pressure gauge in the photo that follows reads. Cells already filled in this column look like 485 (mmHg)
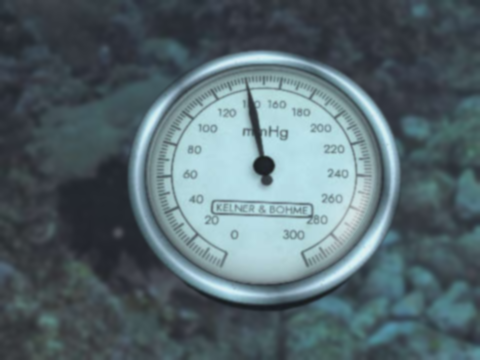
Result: 140 (mmHg)
